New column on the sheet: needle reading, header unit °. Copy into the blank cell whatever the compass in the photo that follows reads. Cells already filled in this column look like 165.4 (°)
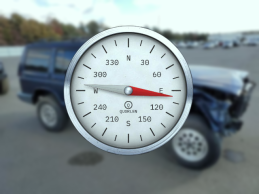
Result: 97.5 (°)
